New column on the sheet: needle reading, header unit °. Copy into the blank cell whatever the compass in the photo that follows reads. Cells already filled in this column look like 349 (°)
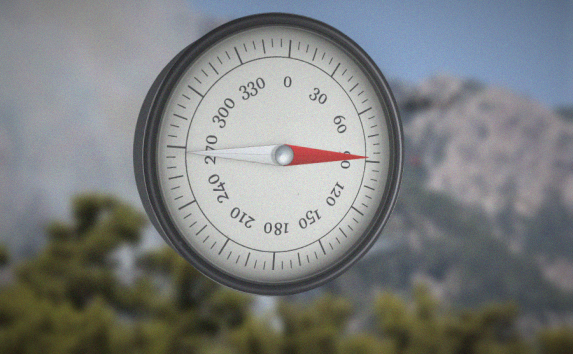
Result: 87.5 (°)
